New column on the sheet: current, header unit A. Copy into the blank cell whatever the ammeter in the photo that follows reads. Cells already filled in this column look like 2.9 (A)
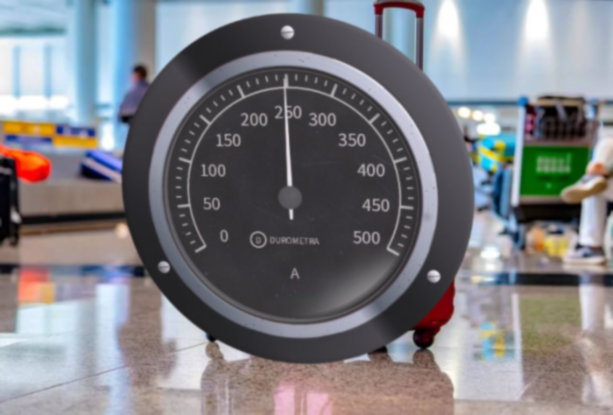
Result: 250 (A)
